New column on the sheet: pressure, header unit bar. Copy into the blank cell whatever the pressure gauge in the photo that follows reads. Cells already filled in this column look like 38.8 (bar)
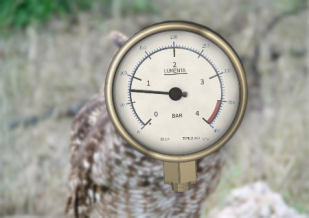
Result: 0.75 (bar)
